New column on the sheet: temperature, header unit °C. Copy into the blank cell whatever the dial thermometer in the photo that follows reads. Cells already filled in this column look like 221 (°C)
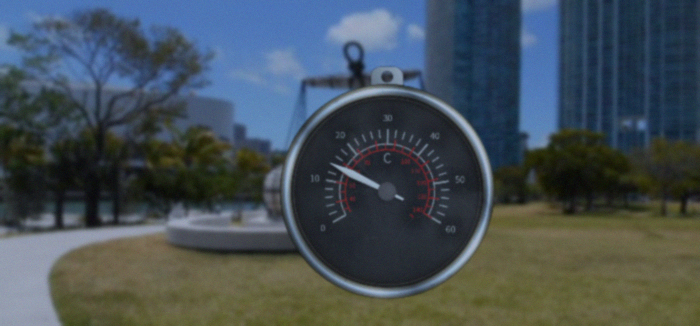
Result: 14 (°C)
